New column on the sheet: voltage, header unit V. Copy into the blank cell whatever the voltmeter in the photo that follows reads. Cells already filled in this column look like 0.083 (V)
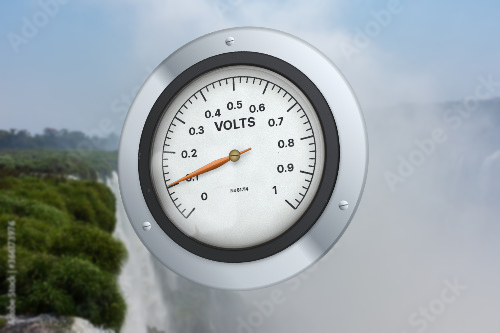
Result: 0.1 (V)
